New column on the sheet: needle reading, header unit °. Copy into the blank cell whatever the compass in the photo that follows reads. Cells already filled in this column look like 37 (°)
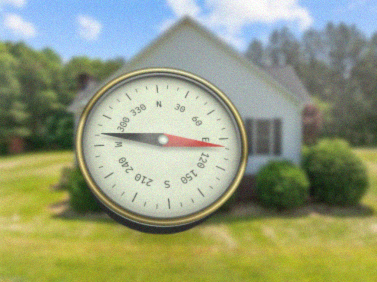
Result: 100 (°)
